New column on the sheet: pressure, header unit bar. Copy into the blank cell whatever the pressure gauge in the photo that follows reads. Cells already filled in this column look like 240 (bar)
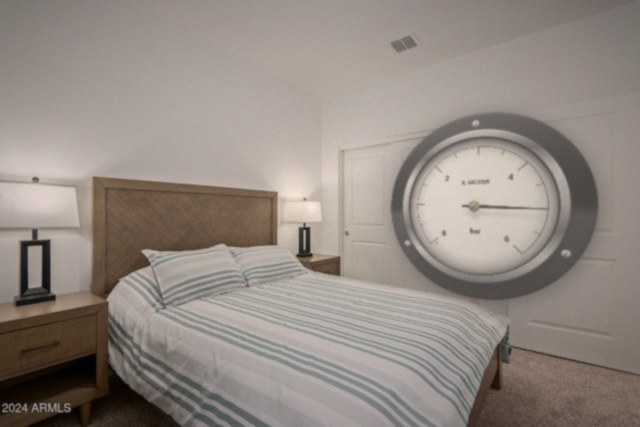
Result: 5 (bar)
